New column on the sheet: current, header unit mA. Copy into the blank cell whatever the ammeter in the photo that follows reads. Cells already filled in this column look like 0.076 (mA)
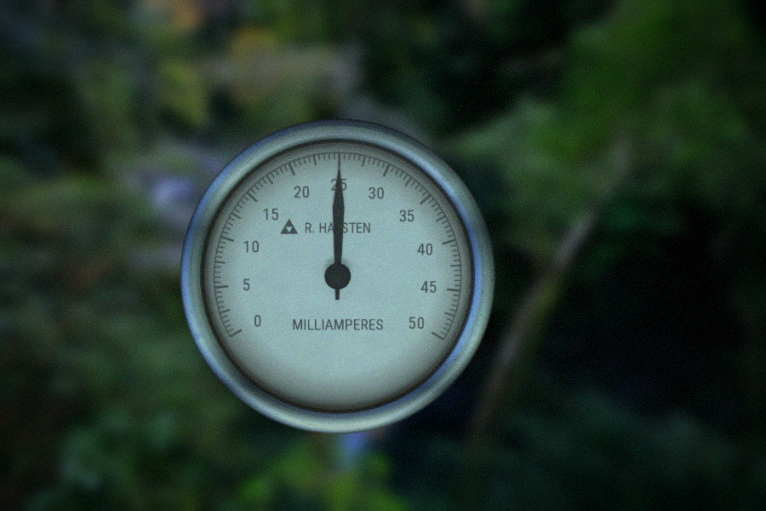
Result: 25 (mA)
